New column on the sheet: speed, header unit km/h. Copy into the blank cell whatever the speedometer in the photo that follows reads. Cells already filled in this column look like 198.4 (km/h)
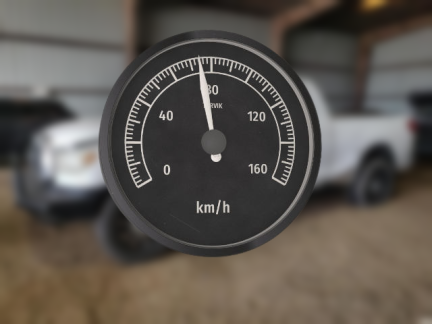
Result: 74 (km/h)
